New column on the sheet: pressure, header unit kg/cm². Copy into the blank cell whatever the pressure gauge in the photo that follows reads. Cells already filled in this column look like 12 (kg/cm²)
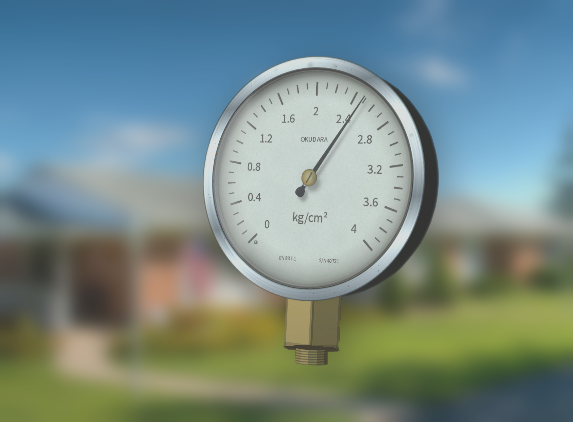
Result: 2.5 (kg/cm²)
